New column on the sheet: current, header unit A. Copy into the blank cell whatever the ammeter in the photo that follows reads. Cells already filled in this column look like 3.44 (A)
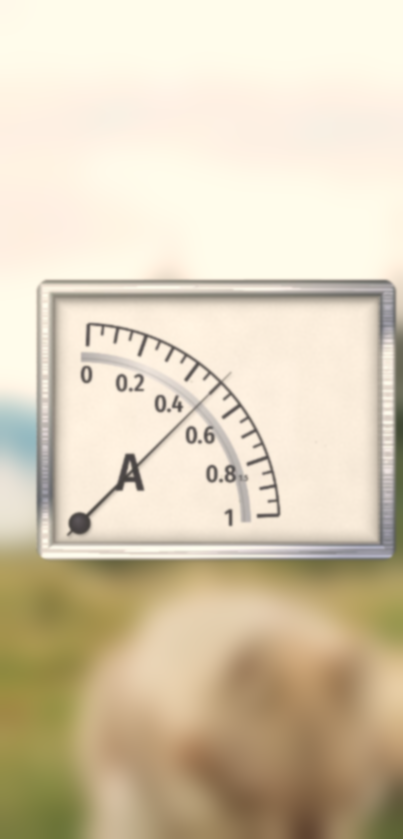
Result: 0.5 (A)
